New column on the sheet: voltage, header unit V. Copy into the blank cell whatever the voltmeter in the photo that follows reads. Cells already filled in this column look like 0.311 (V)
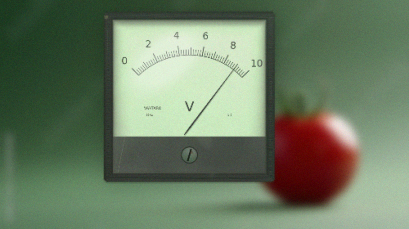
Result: 9 (V)
